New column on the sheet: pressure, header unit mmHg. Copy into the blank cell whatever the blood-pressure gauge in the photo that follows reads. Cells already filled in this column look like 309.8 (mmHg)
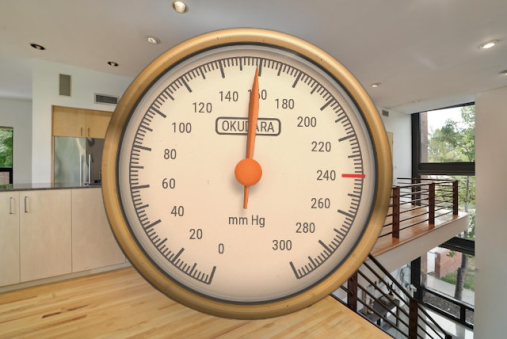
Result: 158 (mmHg)
